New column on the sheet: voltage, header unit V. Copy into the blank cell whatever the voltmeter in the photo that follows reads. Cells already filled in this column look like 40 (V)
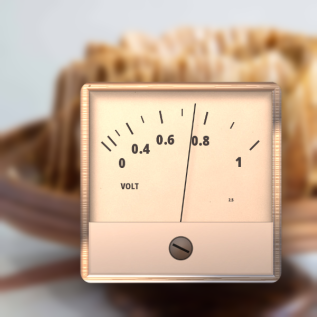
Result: 0.75 (V)
